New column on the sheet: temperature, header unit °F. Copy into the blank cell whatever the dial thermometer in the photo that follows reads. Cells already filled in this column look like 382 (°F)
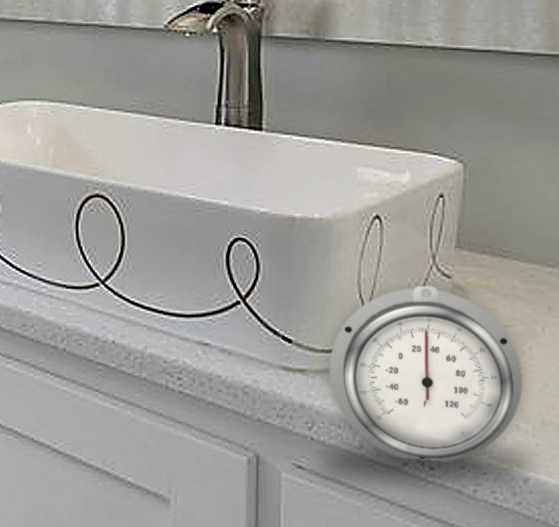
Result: 30 (°F)
